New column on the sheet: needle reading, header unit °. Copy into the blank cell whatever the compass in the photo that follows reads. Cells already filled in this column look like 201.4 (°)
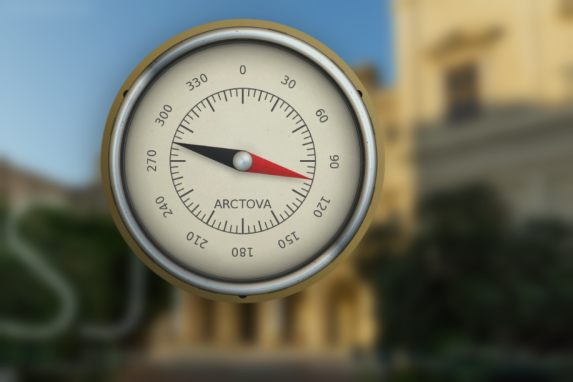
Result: 105 (°)
